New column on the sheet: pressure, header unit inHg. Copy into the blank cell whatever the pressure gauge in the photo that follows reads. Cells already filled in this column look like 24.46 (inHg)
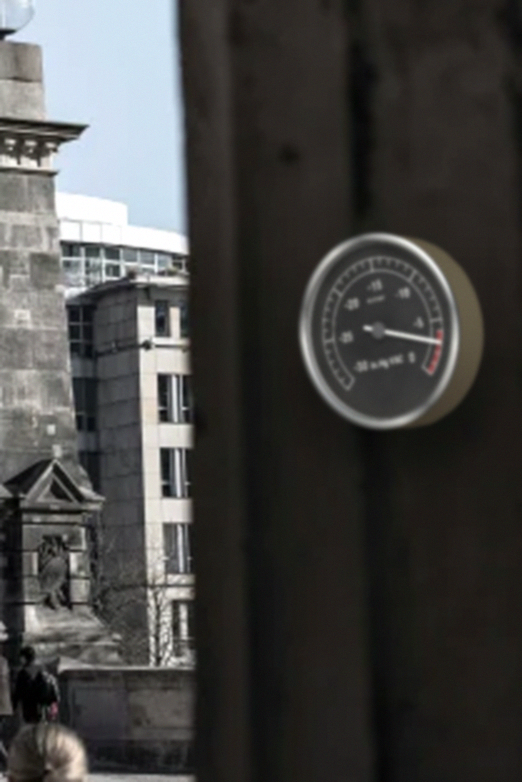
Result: -3 (inHg)
